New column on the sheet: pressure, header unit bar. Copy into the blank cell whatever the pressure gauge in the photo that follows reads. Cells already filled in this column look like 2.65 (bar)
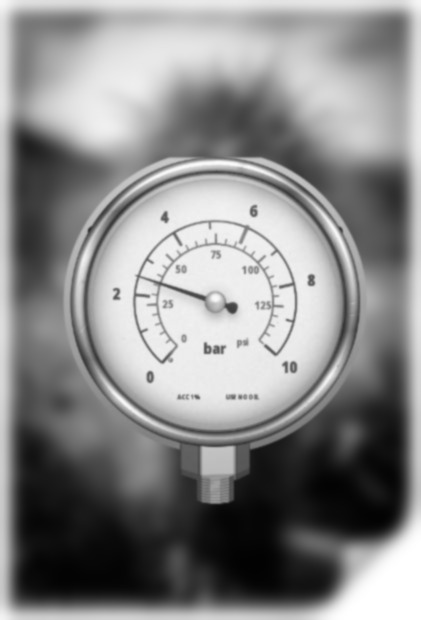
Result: 2.5 (bar)
